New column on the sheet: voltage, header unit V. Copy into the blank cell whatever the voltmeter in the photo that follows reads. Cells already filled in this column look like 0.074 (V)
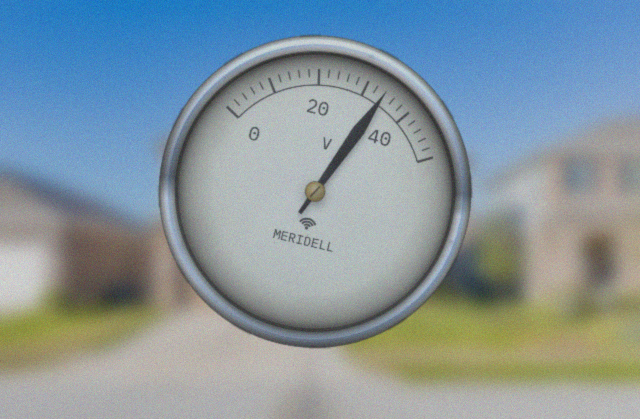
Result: 34 (V)
